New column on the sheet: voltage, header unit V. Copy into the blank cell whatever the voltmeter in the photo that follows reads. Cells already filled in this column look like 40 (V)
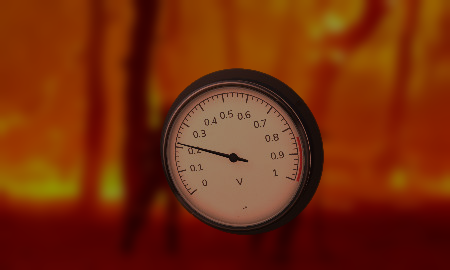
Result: 0.22 (V)
